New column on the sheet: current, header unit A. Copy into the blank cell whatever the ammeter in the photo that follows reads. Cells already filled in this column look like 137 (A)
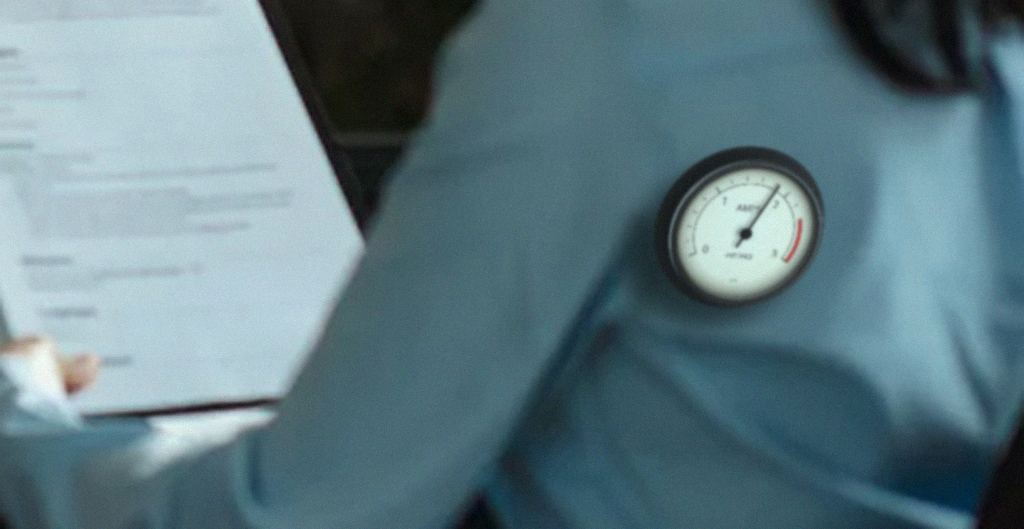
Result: 1.8 (A)
